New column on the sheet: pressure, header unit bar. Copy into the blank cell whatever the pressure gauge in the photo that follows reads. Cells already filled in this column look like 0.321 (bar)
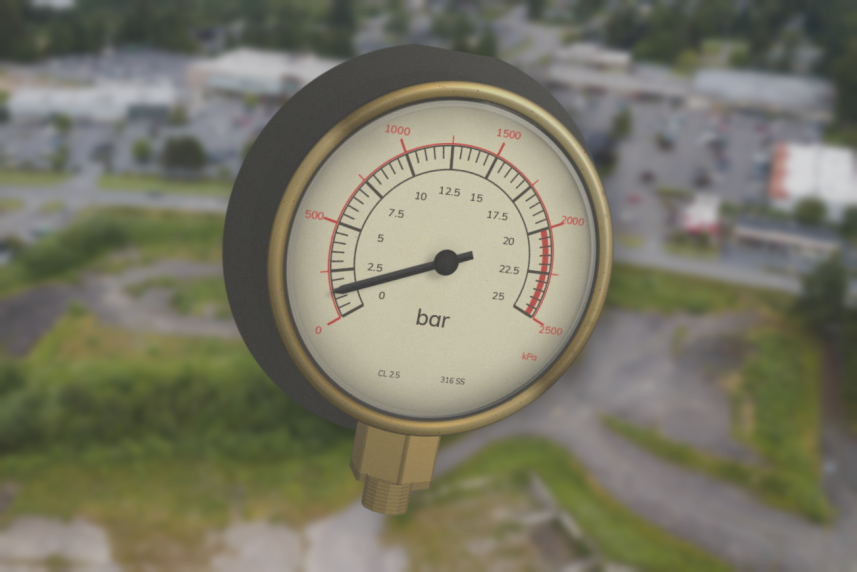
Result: 1.5 (bar)
